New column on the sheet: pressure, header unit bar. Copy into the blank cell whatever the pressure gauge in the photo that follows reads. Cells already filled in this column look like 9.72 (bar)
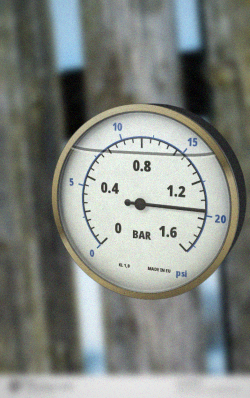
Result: 1.35 (bar)
